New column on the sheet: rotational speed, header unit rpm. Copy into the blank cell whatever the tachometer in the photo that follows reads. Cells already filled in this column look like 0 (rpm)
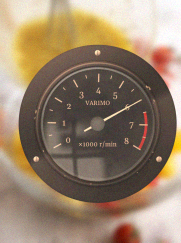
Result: 6000 (rpm)
